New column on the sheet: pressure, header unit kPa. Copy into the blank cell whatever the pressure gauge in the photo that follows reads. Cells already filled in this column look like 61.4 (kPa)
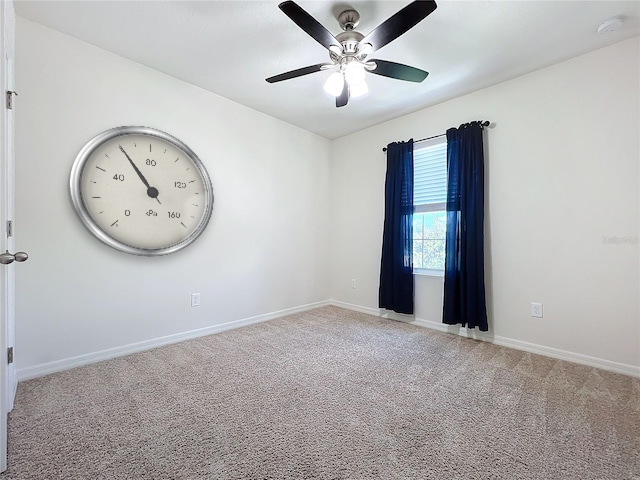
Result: 60 (kPa)
